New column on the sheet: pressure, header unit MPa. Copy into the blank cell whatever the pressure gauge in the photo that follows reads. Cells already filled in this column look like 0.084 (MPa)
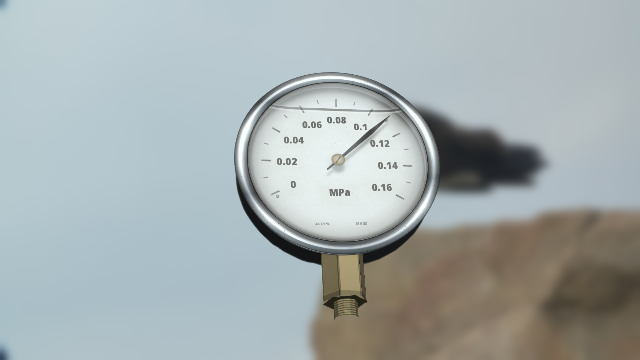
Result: 0.11 (MPa)
